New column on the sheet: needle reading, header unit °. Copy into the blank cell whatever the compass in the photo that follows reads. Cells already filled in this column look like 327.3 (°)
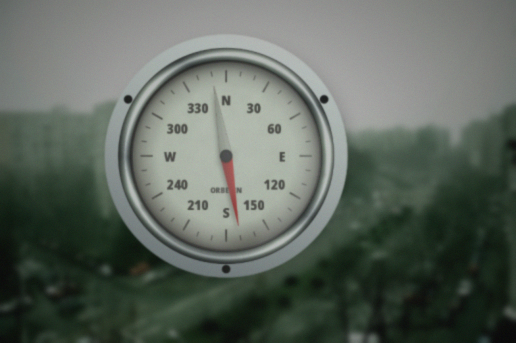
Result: 170 (°)
